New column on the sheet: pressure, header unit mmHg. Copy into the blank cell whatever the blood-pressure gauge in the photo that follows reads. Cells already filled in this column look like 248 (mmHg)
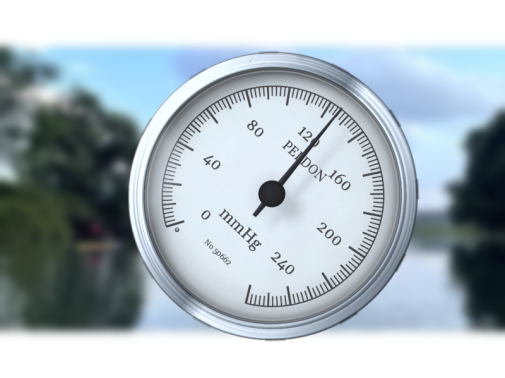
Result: 126 (mmHg)
